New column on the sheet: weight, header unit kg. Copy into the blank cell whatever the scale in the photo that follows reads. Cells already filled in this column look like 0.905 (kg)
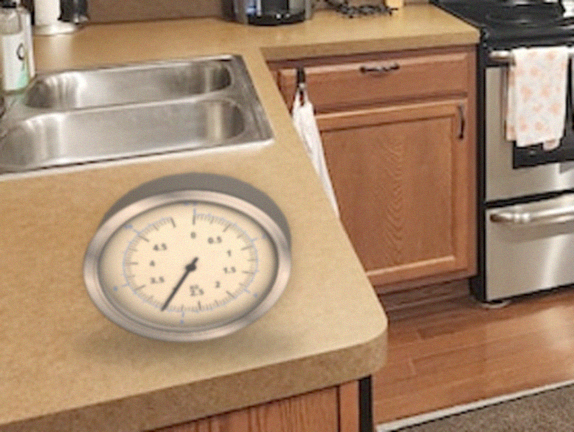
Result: 3 (kg)
